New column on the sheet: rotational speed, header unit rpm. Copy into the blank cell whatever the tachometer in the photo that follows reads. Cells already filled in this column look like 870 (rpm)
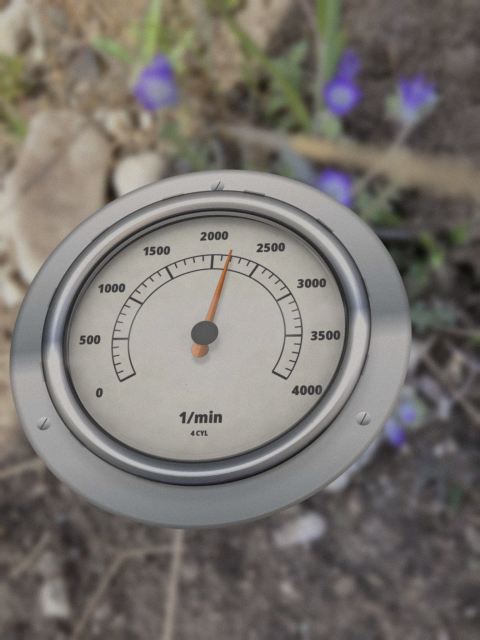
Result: 2200 (rpm)
